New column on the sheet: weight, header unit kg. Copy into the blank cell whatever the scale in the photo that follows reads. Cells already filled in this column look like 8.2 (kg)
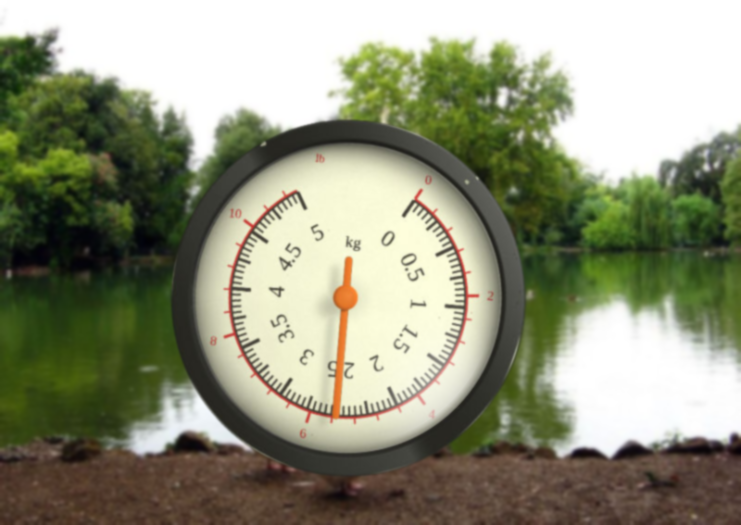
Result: 2.5 (kg)
